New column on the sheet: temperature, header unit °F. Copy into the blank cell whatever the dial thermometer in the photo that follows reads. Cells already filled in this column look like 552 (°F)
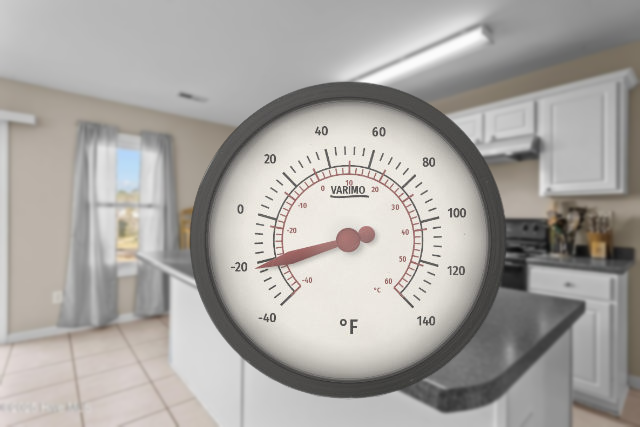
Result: -22 (°F)
